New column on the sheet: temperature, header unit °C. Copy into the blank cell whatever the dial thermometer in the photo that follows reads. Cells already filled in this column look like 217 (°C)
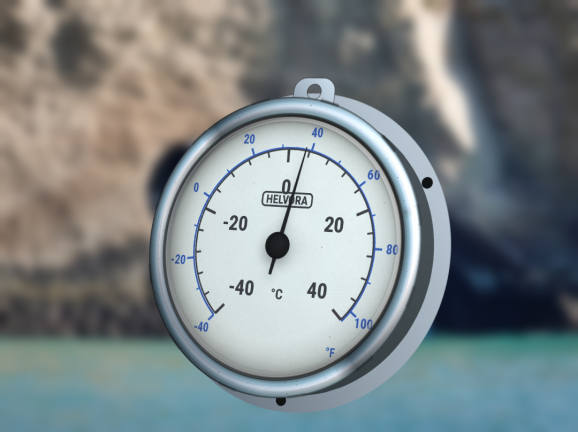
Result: 4 (°C)
